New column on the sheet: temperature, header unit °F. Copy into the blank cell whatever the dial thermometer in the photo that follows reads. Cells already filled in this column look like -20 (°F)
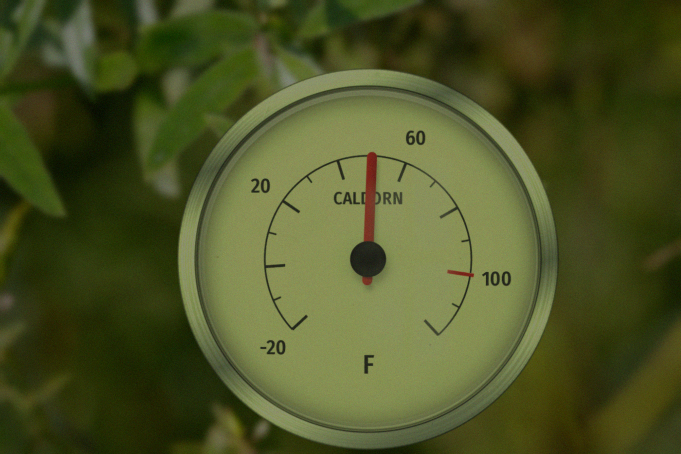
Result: 50 (°F)
